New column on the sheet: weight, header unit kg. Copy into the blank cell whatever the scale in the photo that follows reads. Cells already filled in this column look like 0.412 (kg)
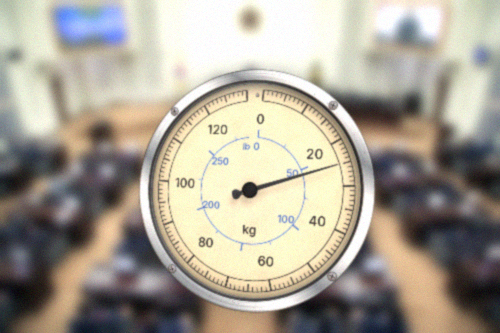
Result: 25 (kg)
